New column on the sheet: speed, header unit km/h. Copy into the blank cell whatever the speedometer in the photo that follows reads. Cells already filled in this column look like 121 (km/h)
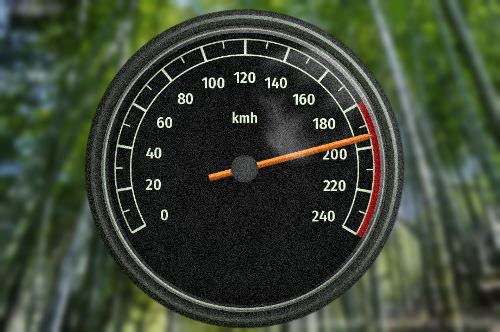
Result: 195 (km/h)
